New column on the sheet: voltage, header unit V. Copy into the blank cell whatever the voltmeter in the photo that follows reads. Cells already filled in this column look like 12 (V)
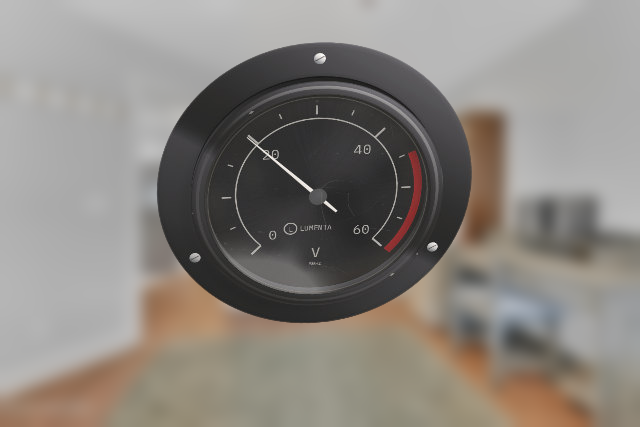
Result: 20 (V)
